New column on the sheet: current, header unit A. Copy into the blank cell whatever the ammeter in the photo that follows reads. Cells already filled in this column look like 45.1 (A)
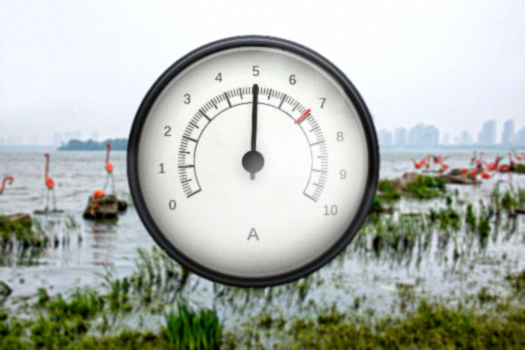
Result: 5 (A)
